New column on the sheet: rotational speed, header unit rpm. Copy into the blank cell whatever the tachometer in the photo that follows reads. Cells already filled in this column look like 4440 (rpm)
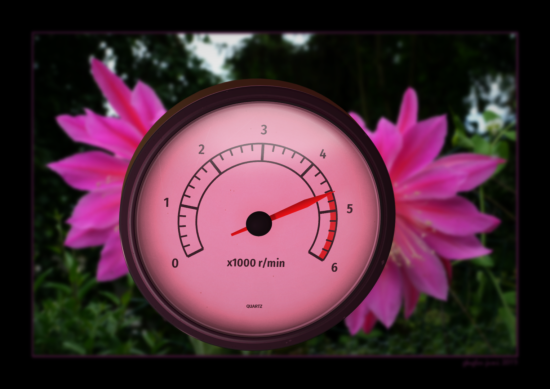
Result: 4600 (rpm)
